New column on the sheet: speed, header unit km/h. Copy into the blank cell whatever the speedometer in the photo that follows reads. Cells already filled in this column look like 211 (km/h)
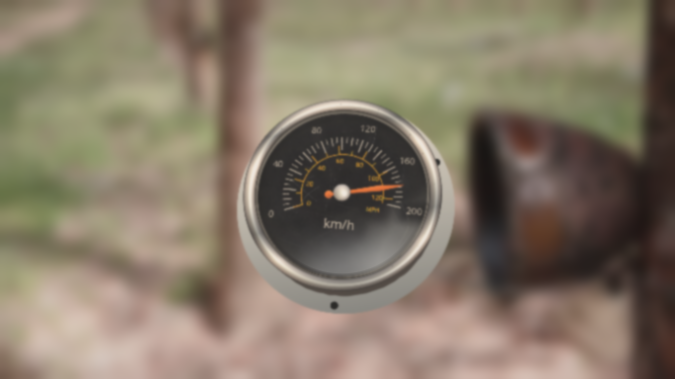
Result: 180 (km/h)
